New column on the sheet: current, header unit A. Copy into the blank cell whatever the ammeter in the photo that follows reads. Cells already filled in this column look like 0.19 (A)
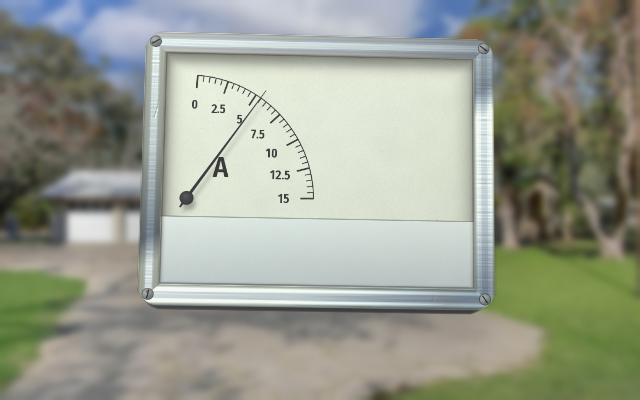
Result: 5.5 (A)
